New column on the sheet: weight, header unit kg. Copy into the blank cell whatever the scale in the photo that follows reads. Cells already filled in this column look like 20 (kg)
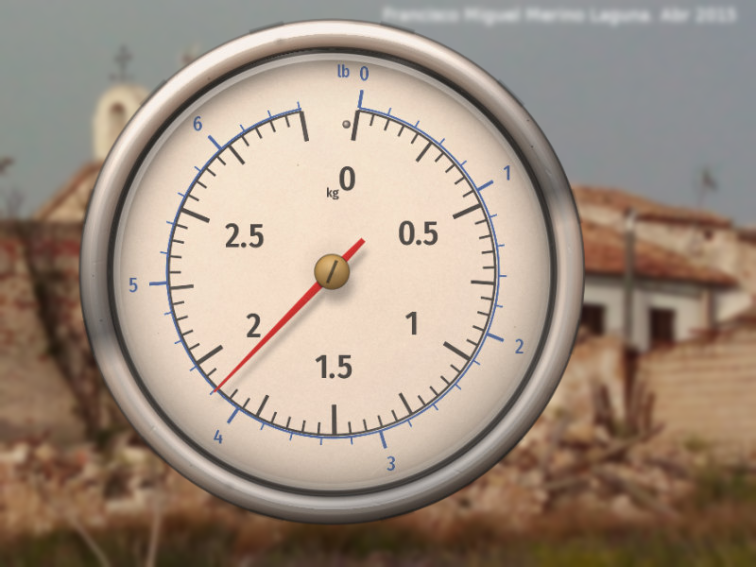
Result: 1.9 (kg)
